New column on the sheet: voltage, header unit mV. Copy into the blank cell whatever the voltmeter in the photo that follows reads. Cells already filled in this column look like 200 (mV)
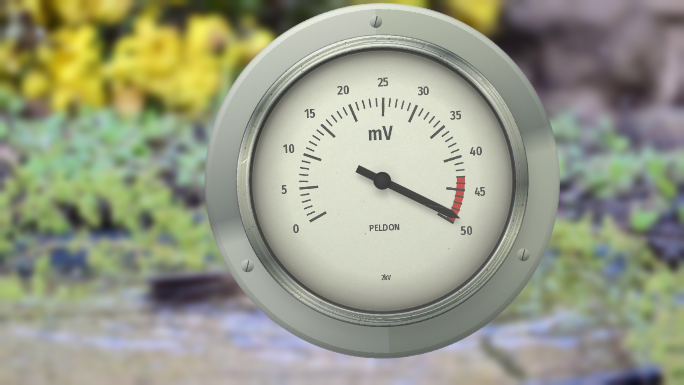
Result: 49 (mV)
